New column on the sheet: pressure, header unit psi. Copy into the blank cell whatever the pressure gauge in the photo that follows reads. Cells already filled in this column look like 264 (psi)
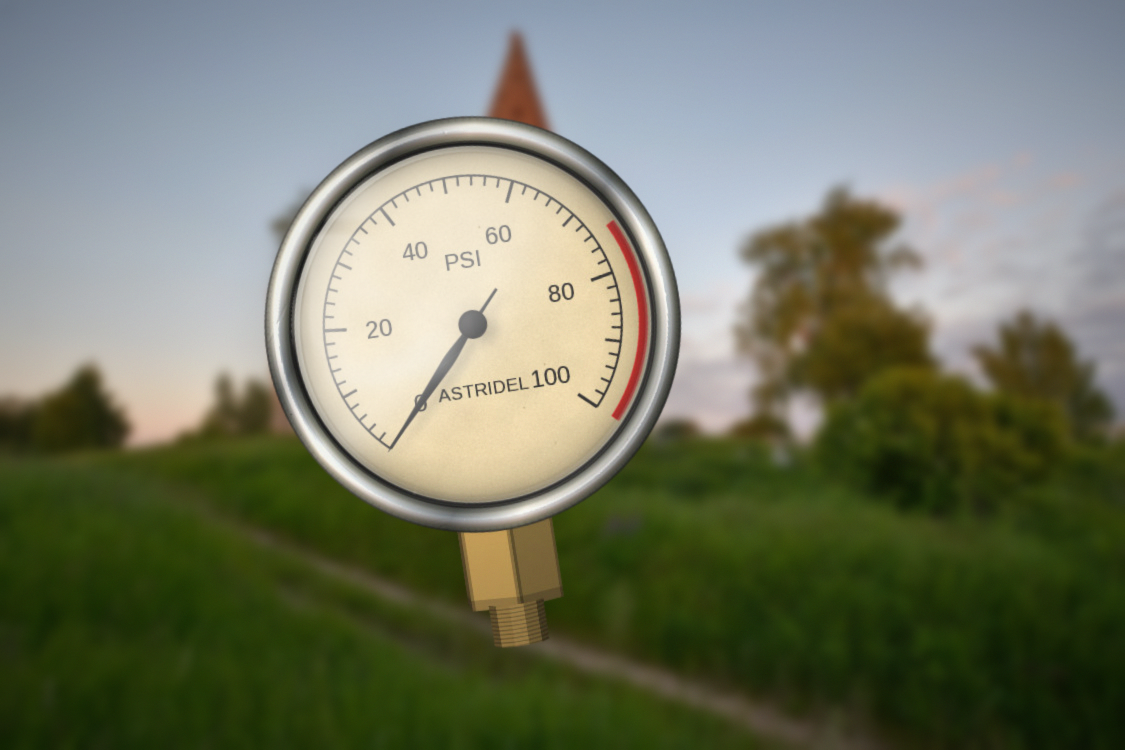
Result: 0 (psi)
